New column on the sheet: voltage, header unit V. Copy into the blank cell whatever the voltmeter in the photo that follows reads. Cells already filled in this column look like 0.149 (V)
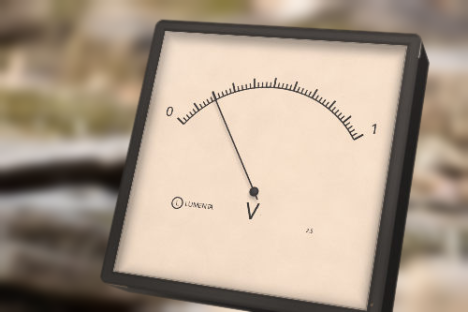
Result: 0.2 (V)
